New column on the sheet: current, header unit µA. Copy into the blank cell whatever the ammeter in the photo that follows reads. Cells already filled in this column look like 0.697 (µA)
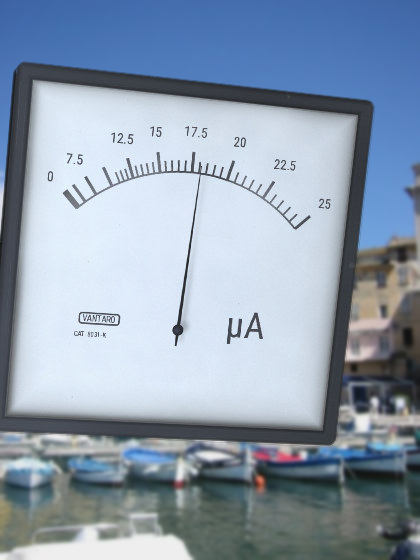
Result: 18 (µA)
